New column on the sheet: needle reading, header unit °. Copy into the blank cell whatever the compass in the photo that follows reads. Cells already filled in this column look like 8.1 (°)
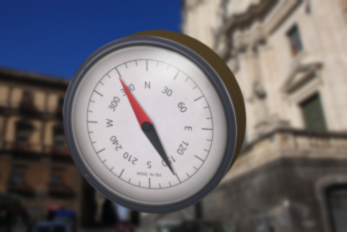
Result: 330 (°)
